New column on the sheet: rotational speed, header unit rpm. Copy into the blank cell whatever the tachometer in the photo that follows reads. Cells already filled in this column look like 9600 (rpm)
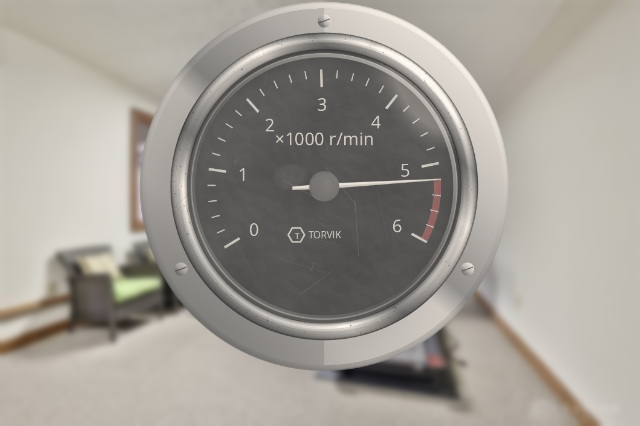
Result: 5200 (rpm)
